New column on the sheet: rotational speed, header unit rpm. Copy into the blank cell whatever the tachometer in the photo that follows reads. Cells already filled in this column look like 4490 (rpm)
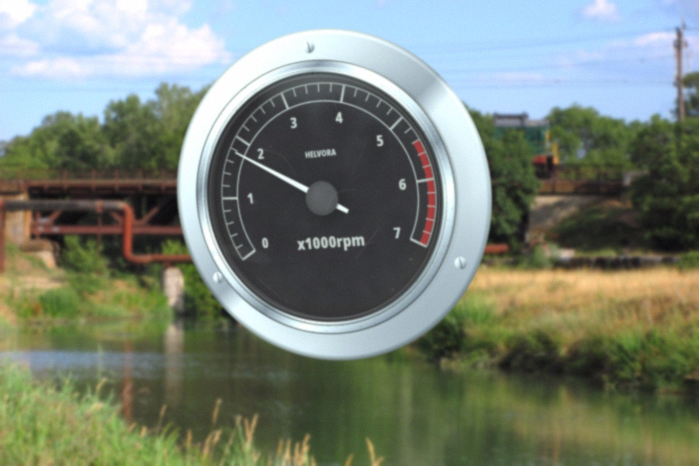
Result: 1800 (rpm)
